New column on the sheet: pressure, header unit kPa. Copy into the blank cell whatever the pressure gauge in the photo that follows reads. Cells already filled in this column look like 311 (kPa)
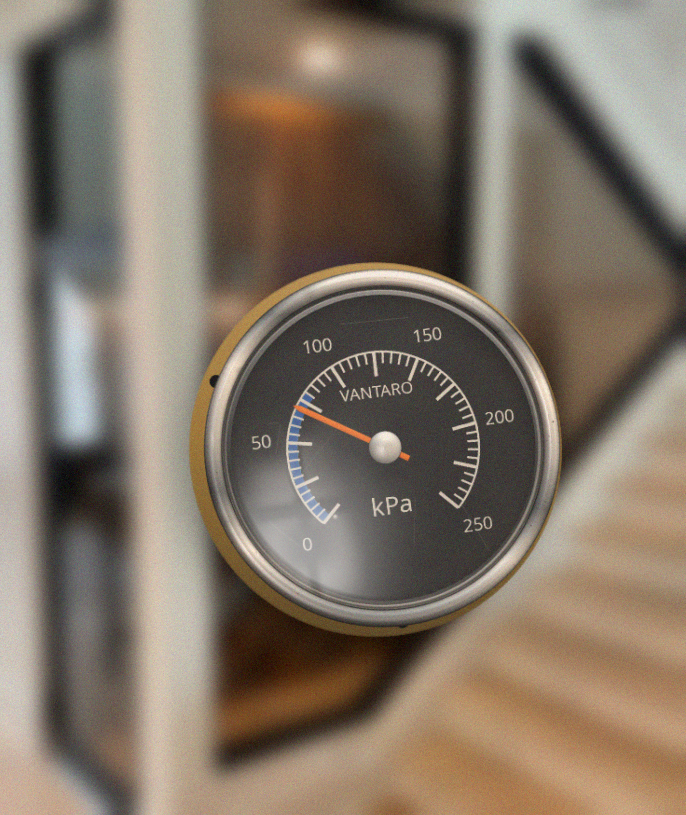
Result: 70 (kPa)
